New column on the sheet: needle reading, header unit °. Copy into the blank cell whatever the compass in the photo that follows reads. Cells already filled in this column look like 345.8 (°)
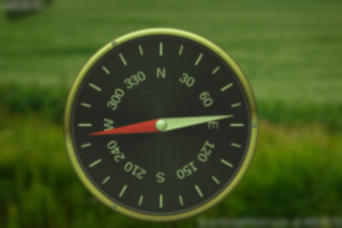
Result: 262.5 (°)
